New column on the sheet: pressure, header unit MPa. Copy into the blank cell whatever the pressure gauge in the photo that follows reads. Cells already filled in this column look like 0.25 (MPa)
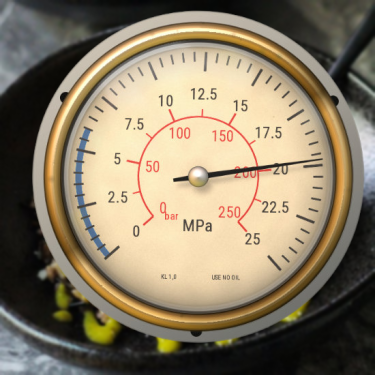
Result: 19.75 (MPa)
